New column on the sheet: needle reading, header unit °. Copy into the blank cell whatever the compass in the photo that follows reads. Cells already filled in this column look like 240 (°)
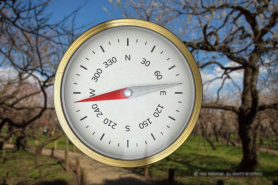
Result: 260 (°)
